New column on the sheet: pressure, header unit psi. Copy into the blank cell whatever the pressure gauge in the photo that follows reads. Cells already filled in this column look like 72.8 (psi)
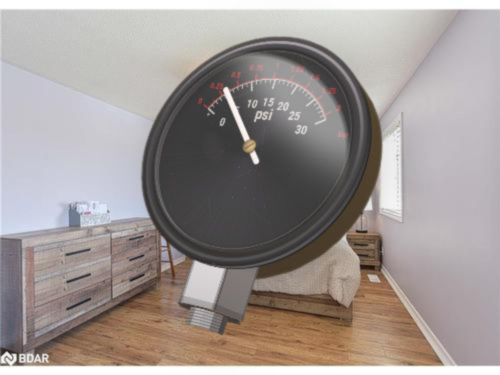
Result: 5 (psi)
